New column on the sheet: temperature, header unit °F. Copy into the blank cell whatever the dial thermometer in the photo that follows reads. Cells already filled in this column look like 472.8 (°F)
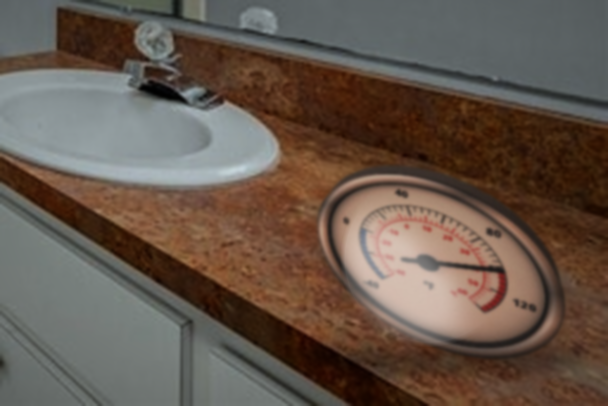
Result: 100 (°F)
